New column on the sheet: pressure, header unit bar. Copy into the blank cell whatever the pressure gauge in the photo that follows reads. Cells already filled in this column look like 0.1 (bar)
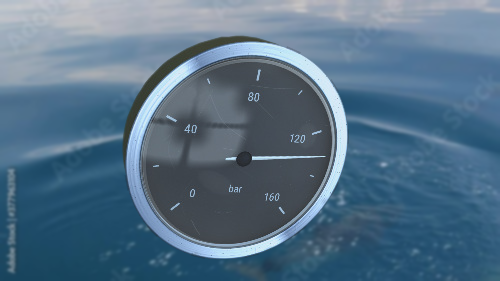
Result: 130 (bar)
